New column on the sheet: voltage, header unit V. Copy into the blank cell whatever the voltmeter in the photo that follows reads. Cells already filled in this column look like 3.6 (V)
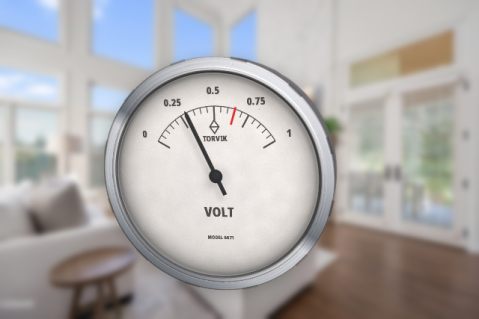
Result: 0.3 (V)
